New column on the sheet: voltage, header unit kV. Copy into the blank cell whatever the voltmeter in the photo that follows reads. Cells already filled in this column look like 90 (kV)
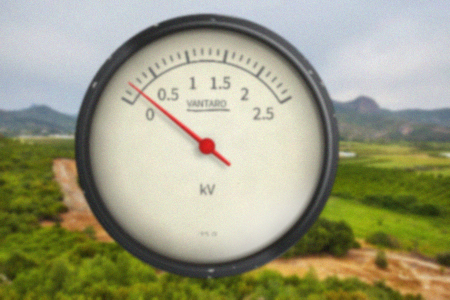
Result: 0.2 (kV)
